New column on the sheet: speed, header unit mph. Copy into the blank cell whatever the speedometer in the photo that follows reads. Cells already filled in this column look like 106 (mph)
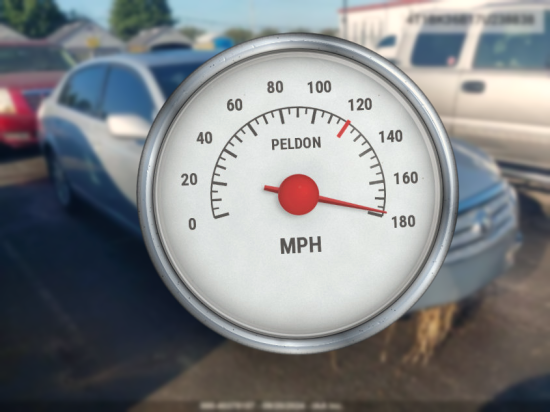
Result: 177.5 (mph)
